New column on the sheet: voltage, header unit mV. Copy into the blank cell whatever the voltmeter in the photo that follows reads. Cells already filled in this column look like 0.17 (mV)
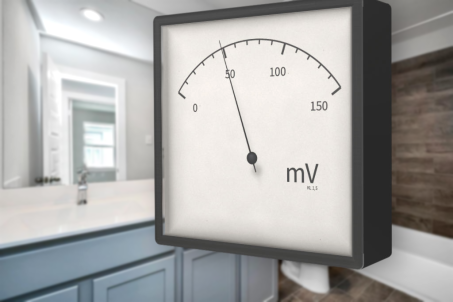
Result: 50 (mV)
